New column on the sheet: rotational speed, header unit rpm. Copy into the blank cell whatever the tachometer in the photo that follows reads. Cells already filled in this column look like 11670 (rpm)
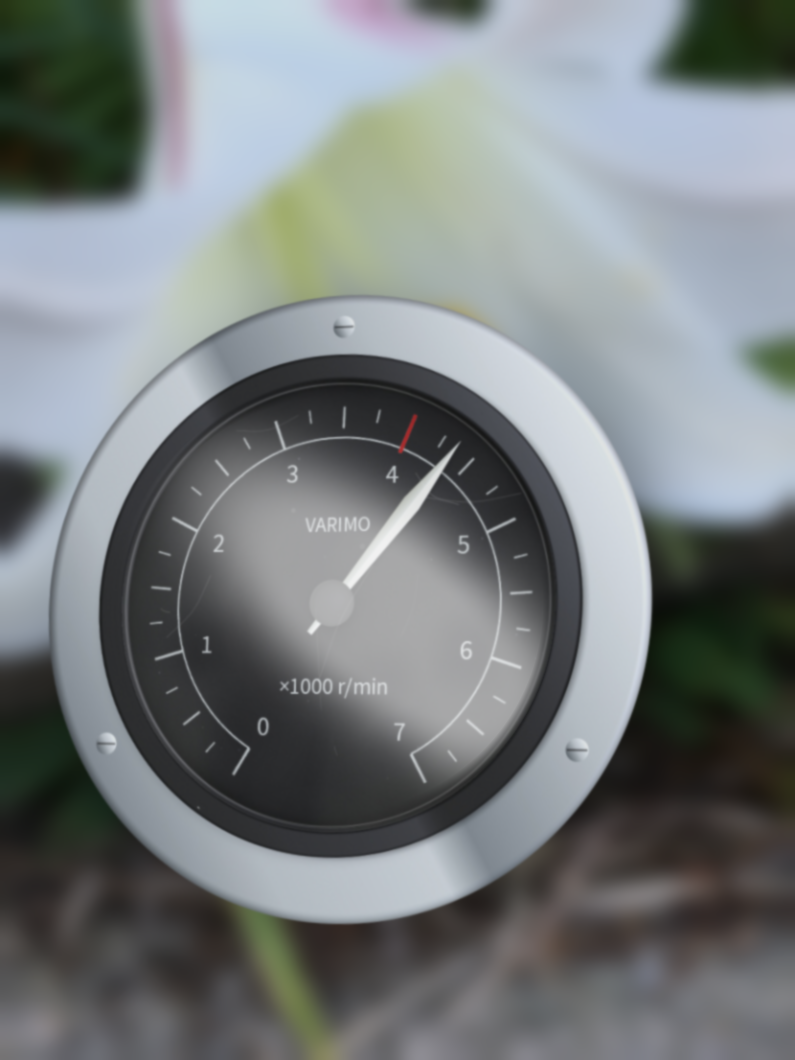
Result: 4375 (rpm)
